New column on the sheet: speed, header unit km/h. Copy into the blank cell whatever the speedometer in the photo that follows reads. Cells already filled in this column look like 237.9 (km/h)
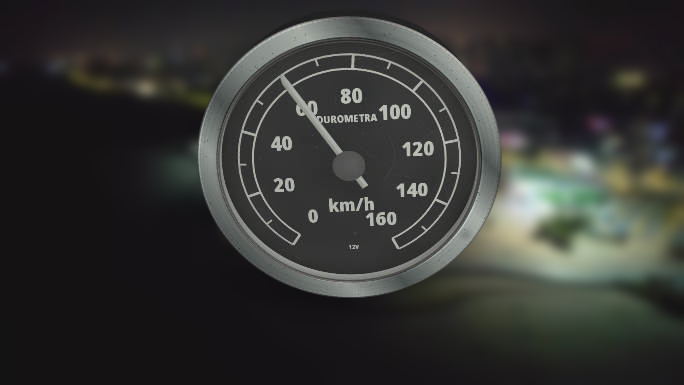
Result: 60 (km/h)
